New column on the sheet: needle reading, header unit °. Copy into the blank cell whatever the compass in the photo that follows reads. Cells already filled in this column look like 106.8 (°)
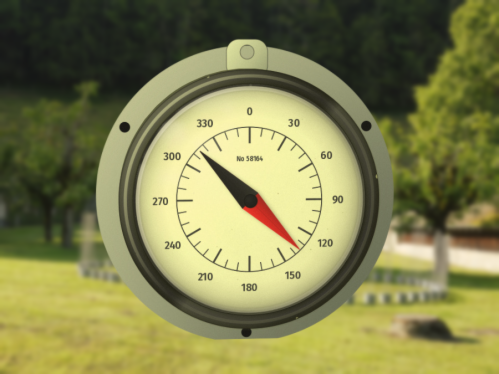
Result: 135 (°)
